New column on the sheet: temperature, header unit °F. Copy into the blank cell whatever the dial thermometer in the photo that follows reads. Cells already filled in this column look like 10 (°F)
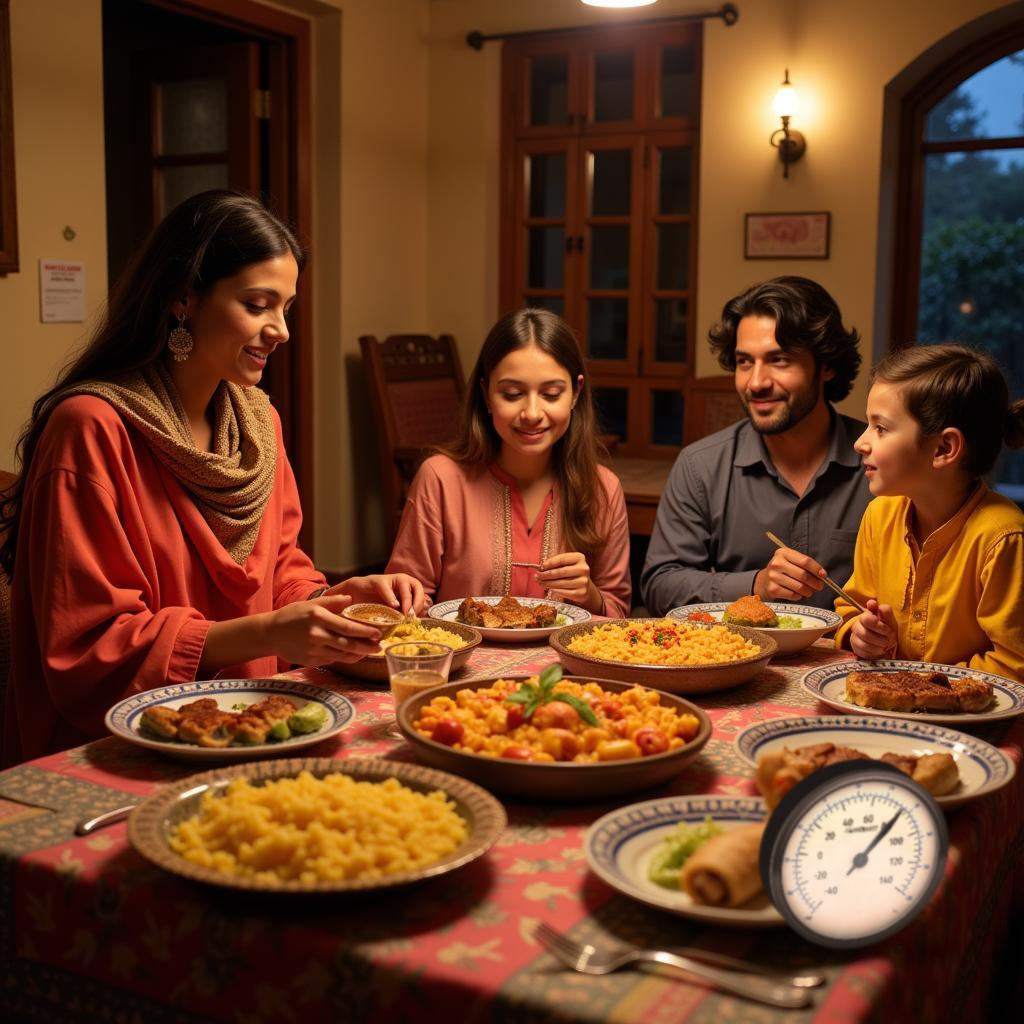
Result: 80 (°F)
